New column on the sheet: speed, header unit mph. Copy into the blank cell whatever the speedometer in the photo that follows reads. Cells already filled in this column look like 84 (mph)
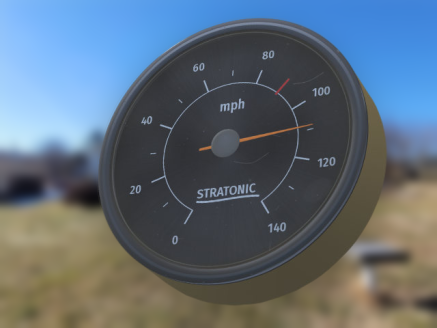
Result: 110 (mph)
